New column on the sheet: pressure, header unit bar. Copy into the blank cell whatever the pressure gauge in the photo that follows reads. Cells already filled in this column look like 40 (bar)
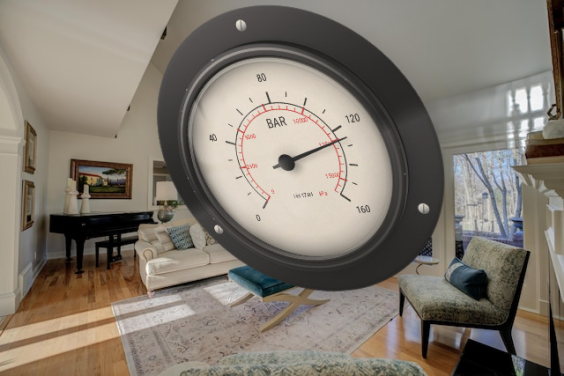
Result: 125 (bar)
